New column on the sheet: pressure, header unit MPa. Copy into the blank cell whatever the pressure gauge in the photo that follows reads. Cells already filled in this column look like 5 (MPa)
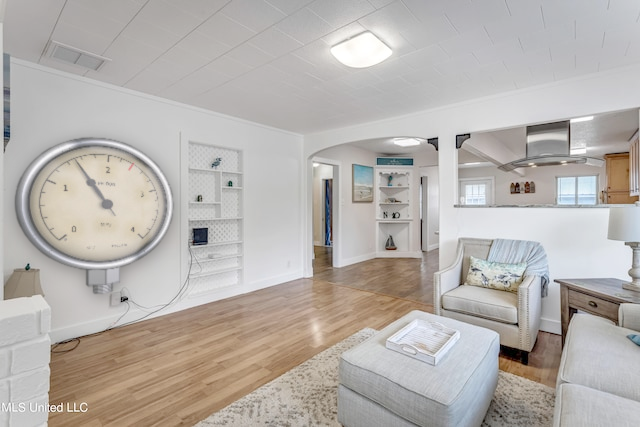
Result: 1.5 (MPa)
